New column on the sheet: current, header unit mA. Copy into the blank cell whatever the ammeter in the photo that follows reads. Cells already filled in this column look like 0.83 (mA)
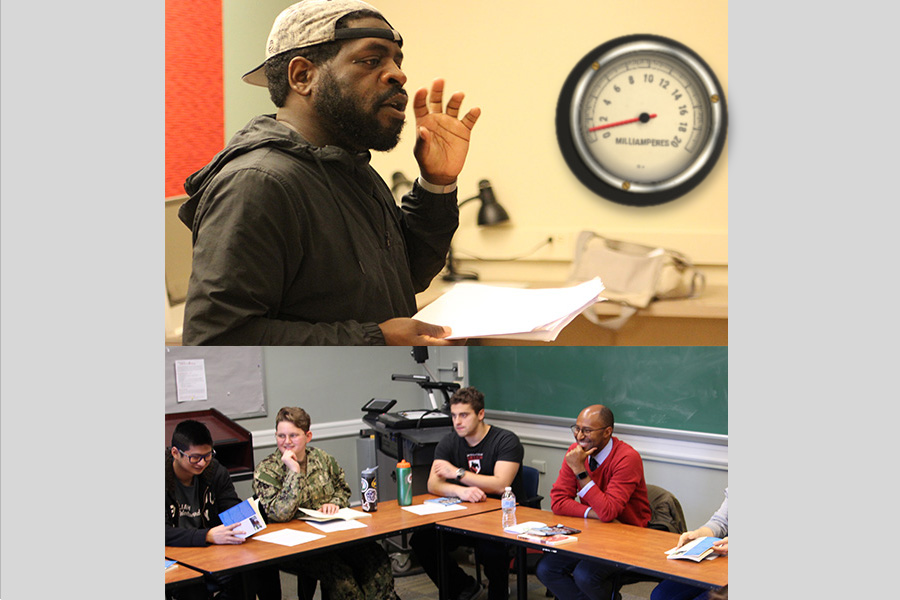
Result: 1 (mA)
